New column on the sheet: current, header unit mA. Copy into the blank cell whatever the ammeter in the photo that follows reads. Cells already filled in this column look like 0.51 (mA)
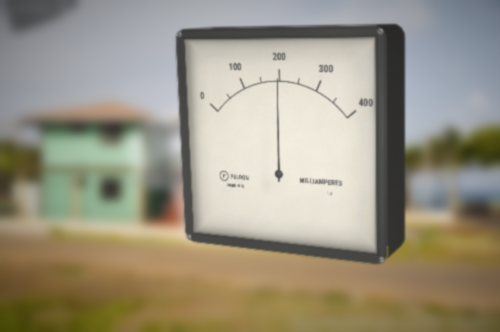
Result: 200 (mA)
